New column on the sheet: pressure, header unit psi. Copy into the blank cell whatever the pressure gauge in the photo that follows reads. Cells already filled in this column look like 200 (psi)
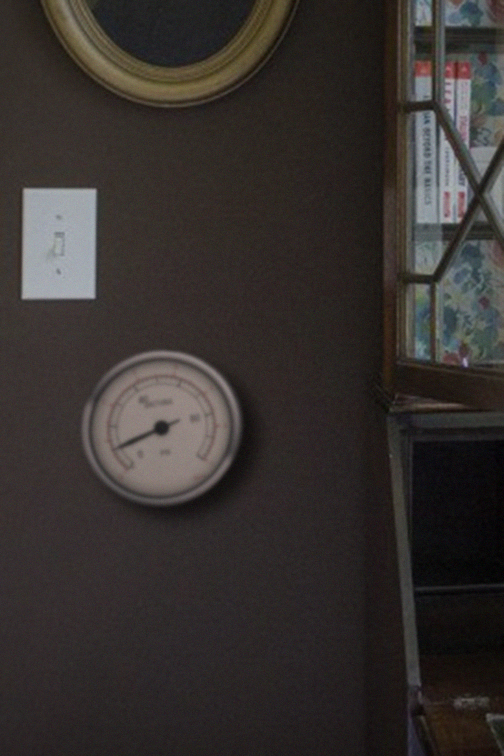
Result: 10 (psi)
